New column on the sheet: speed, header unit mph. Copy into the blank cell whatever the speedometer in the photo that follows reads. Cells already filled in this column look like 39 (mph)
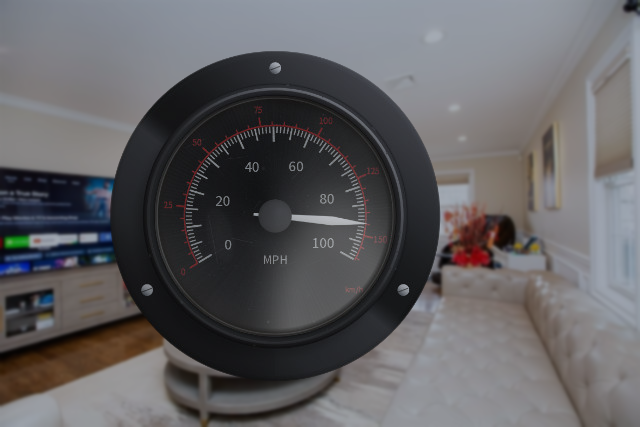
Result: 90 (mph)
